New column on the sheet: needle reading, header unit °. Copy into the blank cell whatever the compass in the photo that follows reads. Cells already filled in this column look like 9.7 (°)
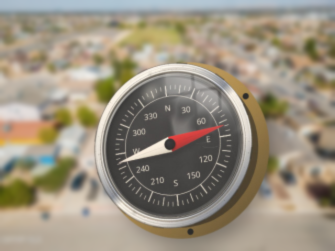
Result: 80 (°)
